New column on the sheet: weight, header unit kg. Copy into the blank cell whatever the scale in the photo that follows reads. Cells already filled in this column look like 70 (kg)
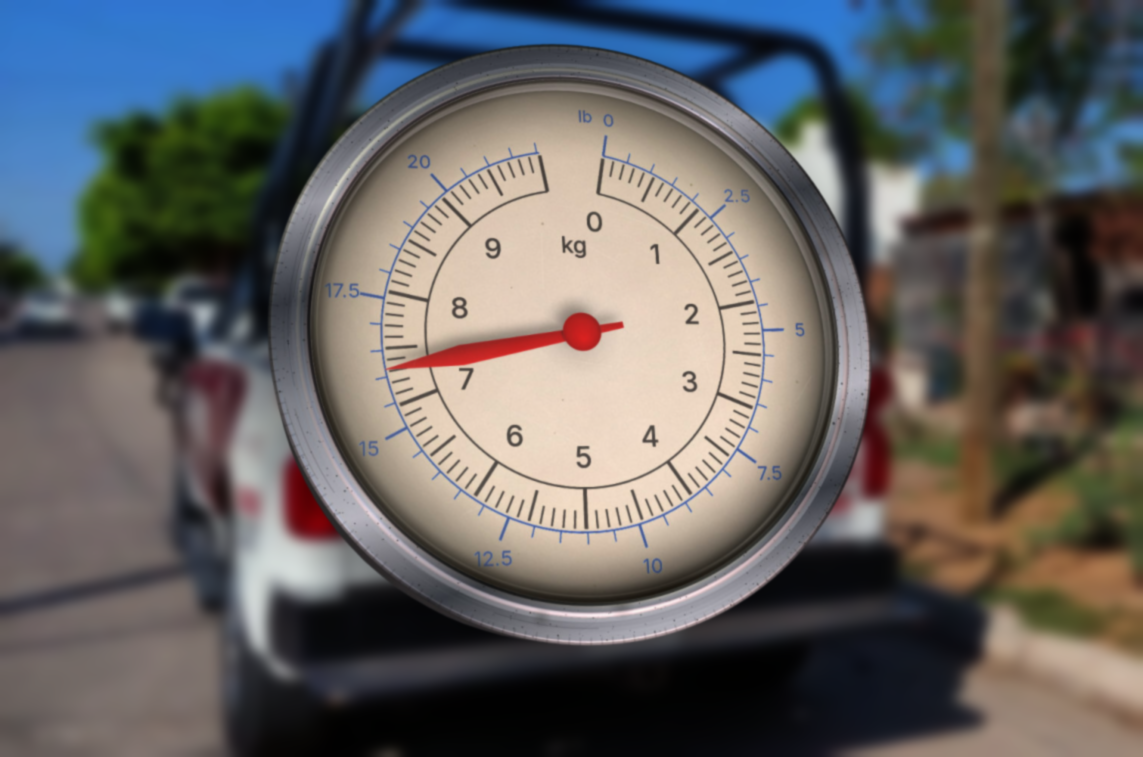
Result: 7.3 (kg)
